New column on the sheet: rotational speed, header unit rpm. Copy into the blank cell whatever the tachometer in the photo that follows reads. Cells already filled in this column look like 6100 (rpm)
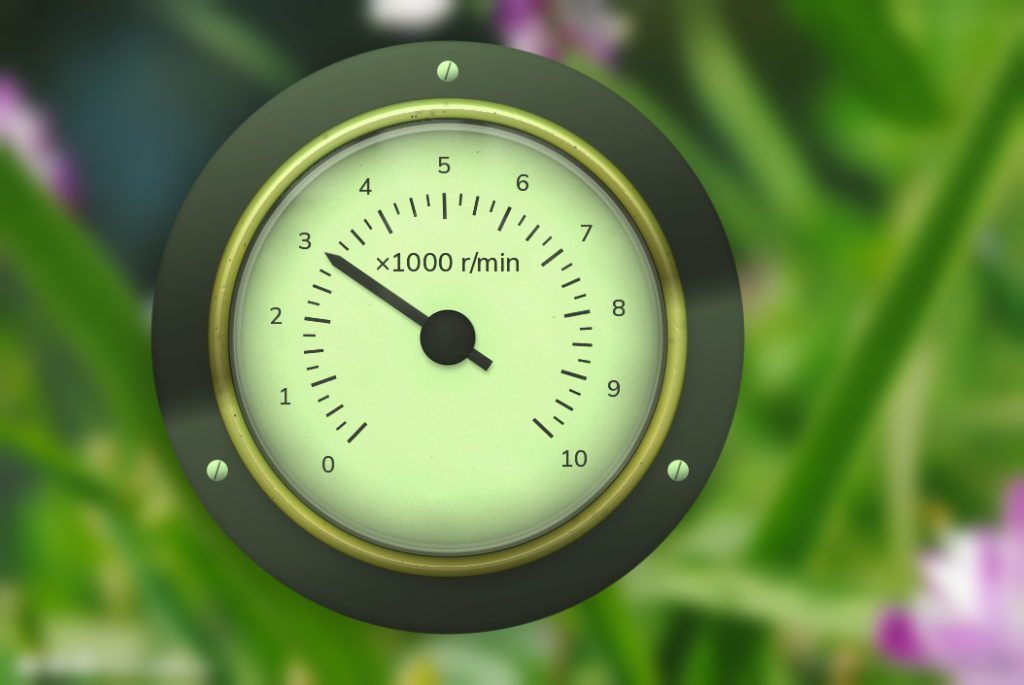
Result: 3000 (rpm)
